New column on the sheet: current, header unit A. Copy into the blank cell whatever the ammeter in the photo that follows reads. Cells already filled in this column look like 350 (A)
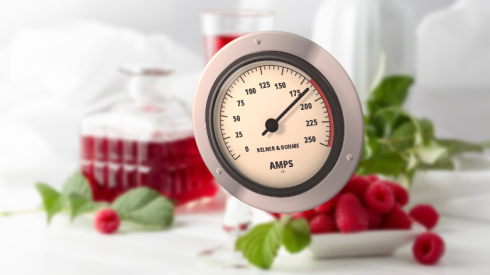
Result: 185 (A)
